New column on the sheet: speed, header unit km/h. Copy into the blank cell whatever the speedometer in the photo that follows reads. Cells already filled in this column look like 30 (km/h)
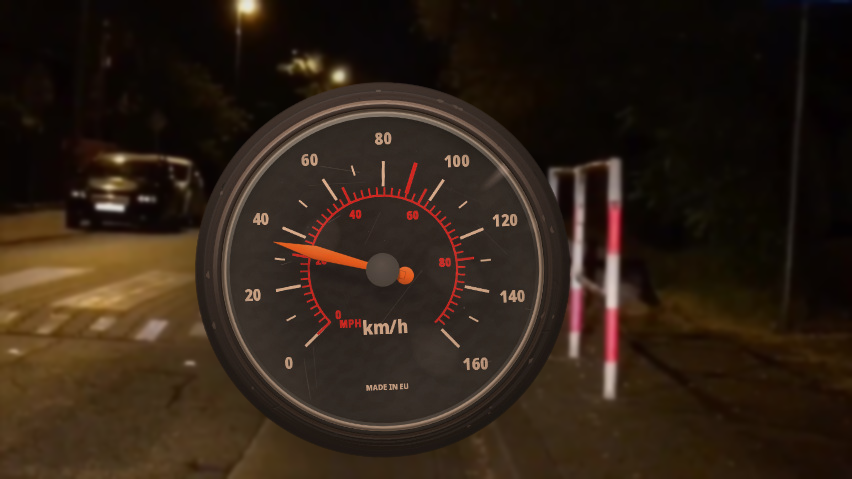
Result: 35 (km/h)
